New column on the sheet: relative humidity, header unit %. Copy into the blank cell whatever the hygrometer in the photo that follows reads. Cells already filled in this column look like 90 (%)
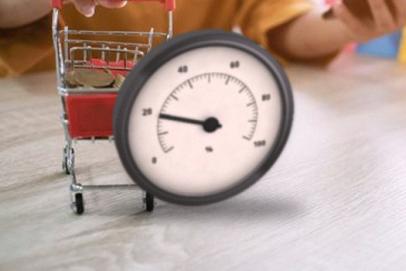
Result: 20 (%)
